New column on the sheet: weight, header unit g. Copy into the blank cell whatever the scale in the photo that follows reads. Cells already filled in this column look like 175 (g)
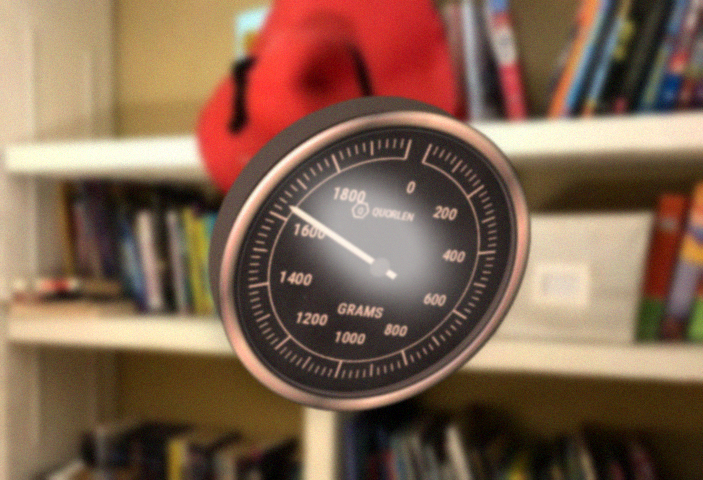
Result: 1640 (g)
